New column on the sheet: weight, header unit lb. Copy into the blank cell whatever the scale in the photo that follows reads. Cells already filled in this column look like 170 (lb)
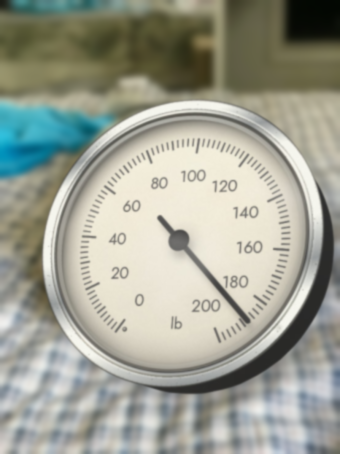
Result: 188 (lb)
